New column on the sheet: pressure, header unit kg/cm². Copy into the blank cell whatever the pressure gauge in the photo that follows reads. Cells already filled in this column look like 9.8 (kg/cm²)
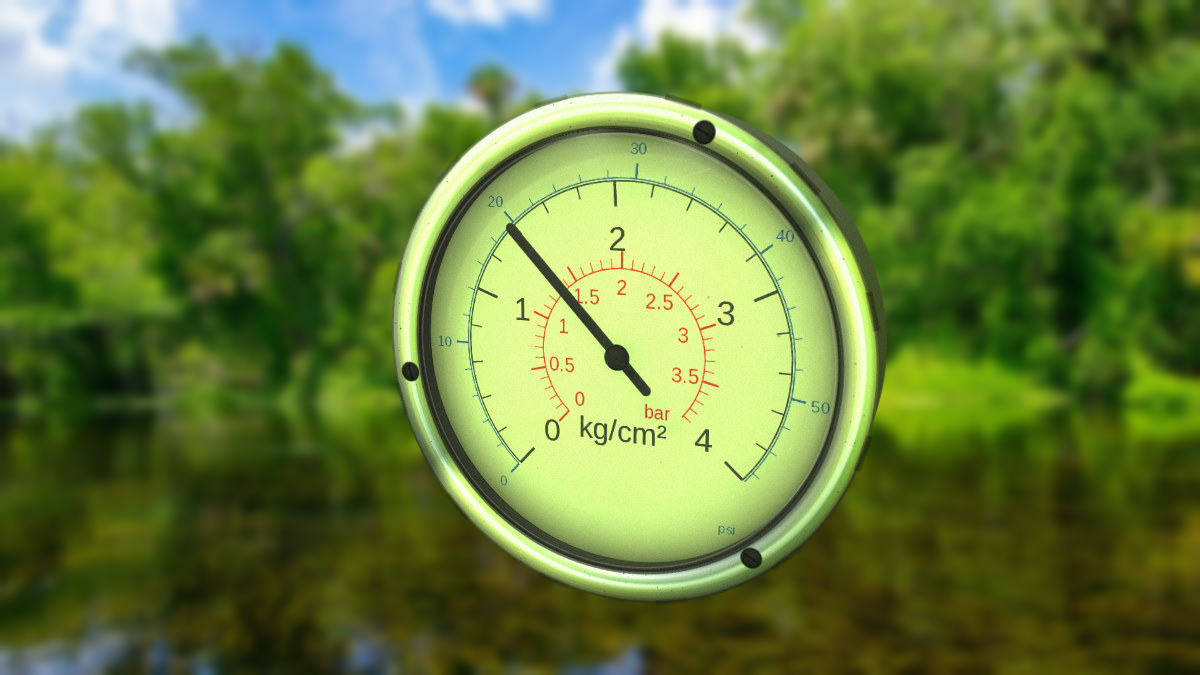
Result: 1.4 (kg/cm²)
